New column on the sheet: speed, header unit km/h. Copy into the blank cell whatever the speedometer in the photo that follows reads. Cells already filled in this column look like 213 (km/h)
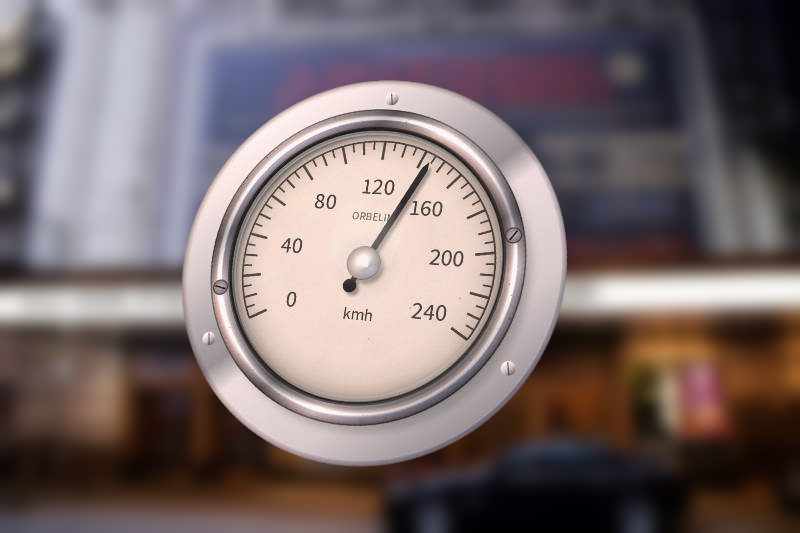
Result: 145 (km/h)
